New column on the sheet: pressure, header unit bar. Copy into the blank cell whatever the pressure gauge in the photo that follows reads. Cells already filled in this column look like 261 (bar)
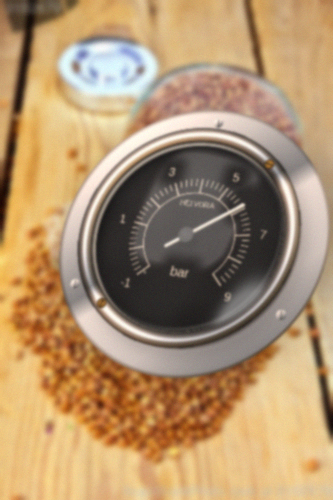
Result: 6 (bar)
